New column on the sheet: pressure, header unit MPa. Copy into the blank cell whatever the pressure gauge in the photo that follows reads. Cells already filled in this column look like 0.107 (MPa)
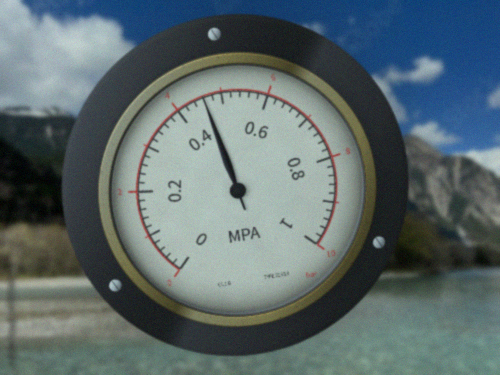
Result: 0.46 (MPa)
